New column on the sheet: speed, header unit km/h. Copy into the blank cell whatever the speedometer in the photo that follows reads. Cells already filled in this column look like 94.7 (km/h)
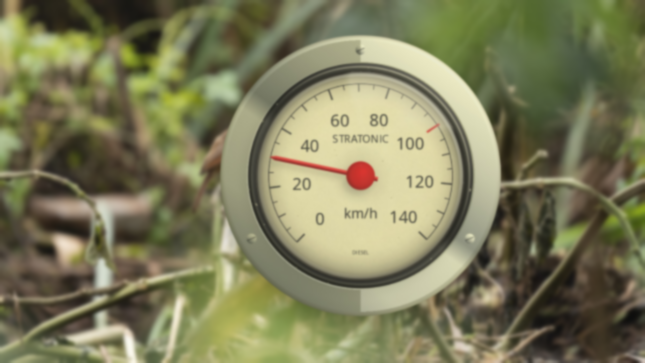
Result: 30 (km/h)
